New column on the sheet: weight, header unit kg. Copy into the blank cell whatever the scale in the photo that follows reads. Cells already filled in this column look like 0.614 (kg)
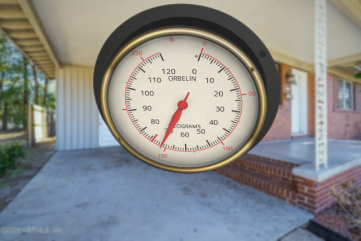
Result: 70 (kg)
